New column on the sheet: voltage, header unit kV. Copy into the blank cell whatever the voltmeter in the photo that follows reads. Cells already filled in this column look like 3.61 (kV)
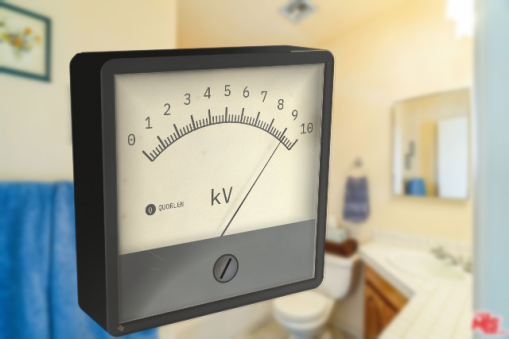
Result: 9 (kV)
